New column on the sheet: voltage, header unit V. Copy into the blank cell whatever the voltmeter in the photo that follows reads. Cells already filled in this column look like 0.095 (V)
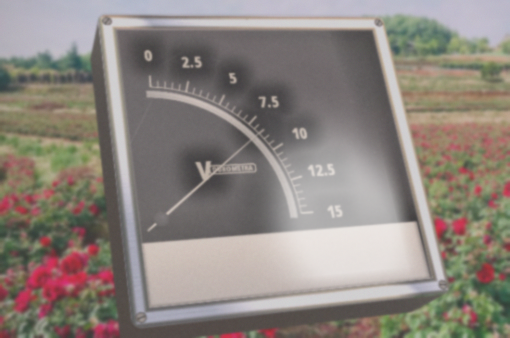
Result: 8.5 (V)
